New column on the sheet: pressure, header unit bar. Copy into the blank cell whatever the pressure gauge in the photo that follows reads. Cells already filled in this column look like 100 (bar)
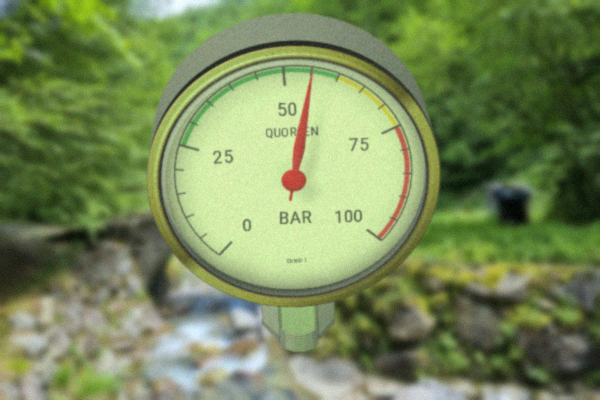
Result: 55 (bar)
